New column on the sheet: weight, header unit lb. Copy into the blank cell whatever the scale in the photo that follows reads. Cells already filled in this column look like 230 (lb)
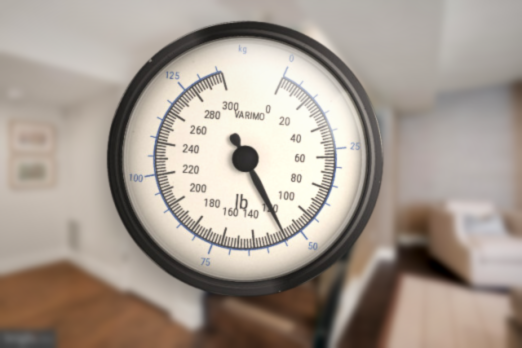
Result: 120 (lb)
